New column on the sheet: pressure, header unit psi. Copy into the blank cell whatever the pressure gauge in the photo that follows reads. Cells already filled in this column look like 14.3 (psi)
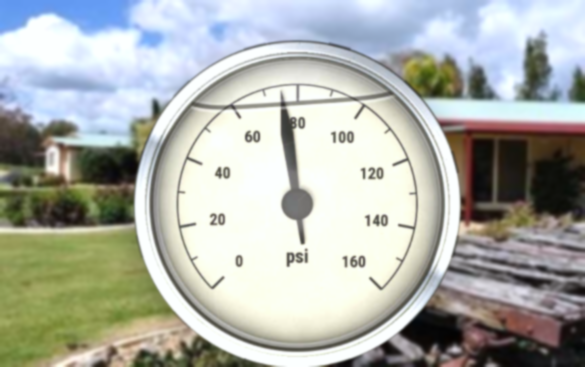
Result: 75 (psi)
